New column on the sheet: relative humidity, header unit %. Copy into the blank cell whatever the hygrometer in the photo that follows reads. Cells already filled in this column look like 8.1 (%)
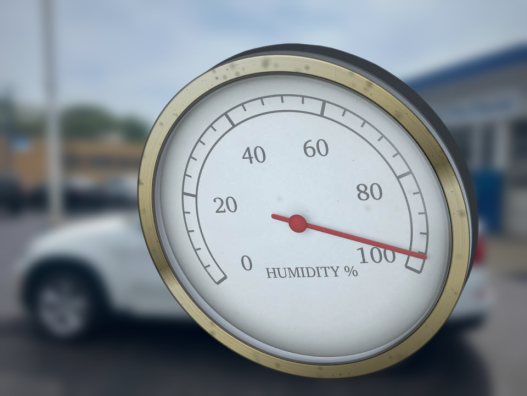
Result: 96 (%)
